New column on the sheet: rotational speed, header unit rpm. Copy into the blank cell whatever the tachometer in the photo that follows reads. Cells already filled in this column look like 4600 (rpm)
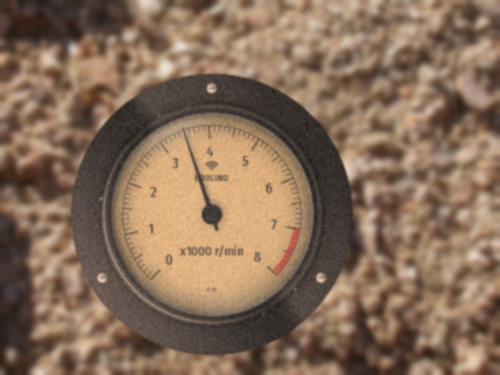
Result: 3500 (rpm)
